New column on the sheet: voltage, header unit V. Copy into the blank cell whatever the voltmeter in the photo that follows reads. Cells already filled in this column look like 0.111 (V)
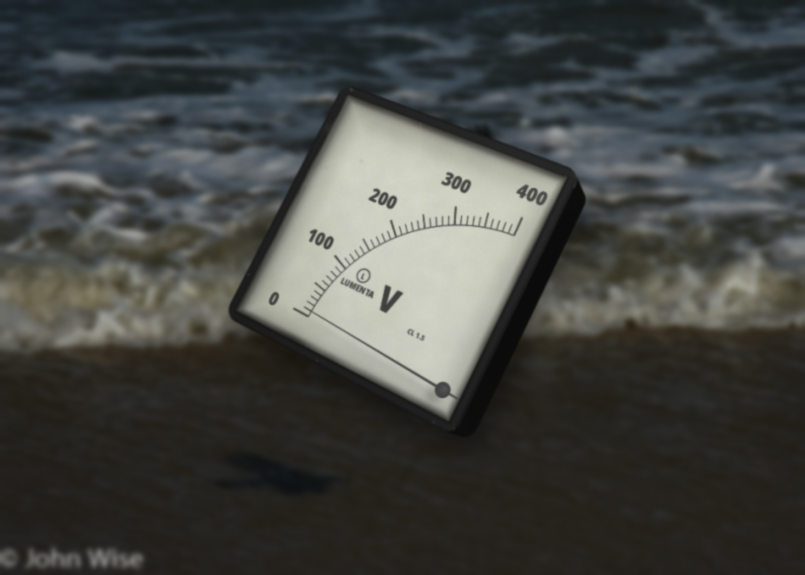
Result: 10 (V)
